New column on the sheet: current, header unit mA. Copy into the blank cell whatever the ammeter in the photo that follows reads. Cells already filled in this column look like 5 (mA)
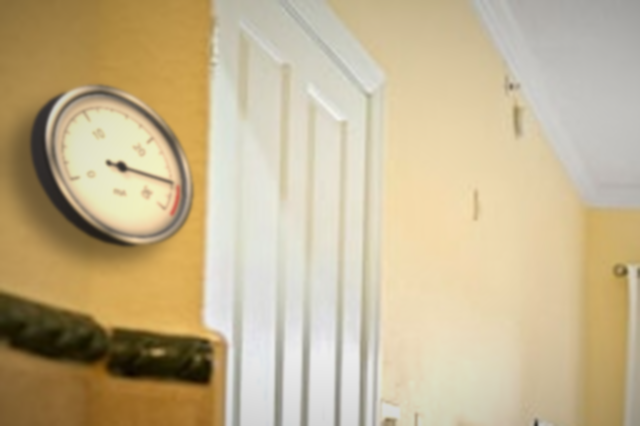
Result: 26 (mA)
